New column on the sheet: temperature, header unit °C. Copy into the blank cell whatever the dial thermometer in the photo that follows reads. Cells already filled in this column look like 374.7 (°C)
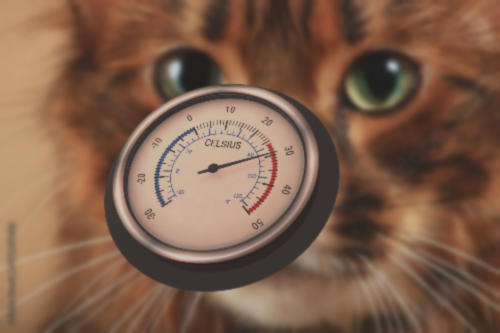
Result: 30 (°C)
